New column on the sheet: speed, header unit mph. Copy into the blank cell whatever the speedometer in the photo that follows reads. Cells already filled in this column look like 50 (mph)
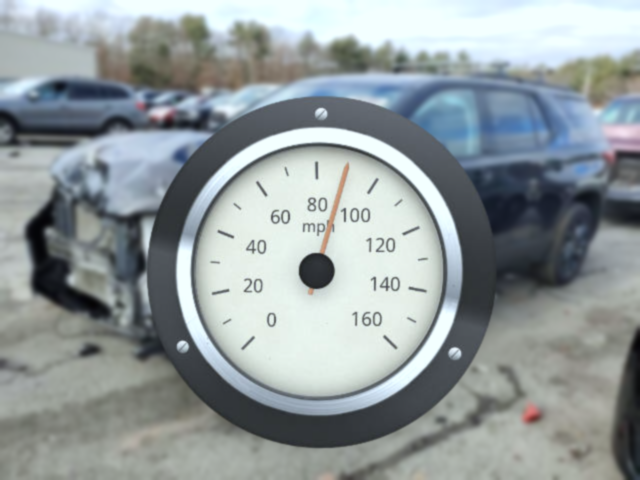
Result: 90 (mph)
